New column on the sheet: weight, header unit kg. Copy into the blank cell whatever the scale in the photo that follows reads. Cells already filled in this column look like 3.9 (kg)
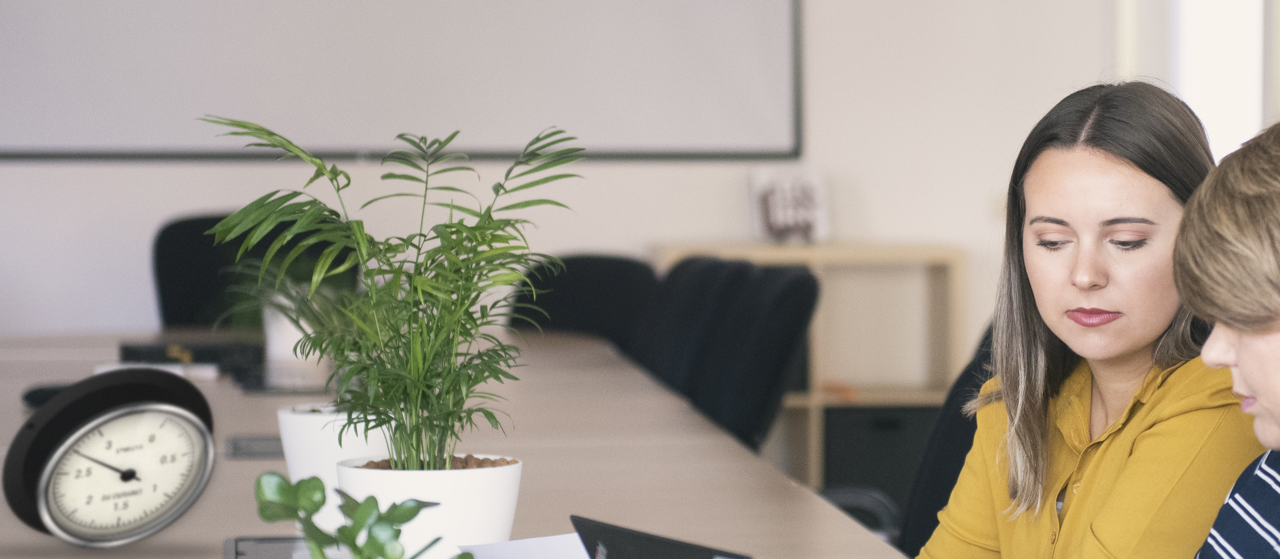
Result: 2.75 (kg)
